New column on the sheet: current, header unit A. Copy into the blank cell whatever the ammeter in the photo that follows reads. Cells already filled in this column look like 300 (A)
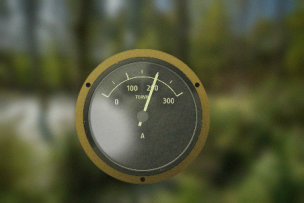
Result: 200 (A)
